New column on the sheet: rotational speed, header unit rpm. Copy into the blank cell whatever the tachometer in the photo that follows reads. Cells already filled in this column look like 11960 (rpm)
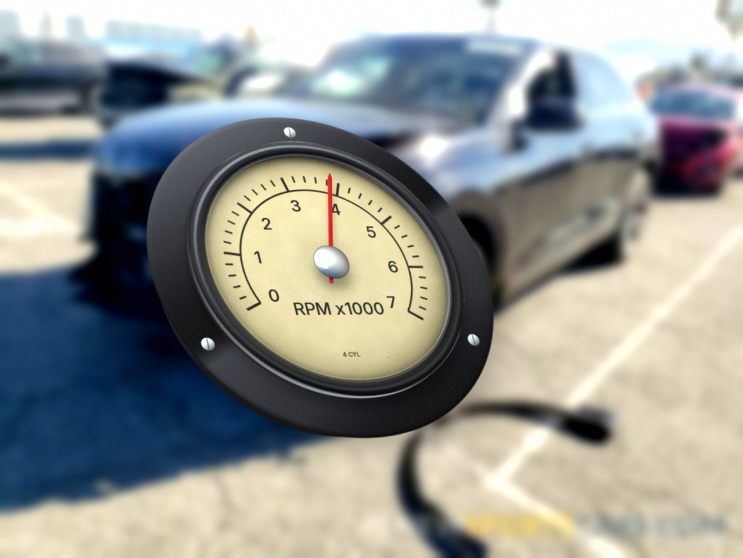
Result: 3800 (rpm)
